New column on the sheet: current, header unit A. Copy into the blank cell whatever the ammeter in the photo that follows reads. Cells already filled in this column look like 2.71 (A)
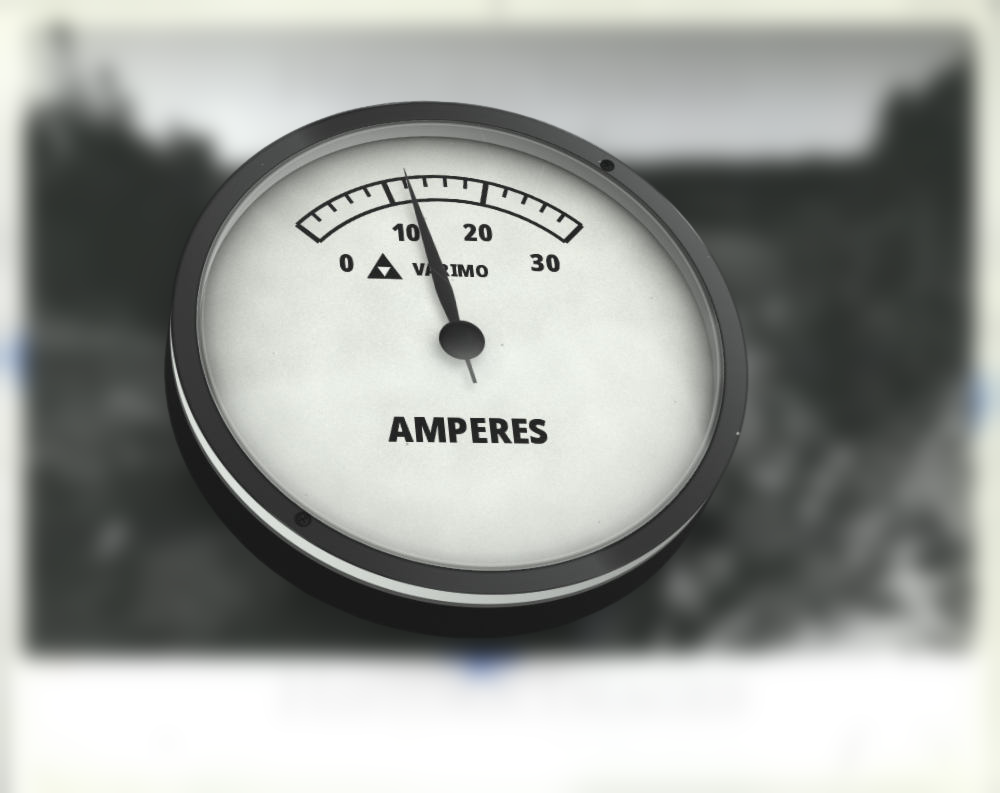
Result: 12 (A)
